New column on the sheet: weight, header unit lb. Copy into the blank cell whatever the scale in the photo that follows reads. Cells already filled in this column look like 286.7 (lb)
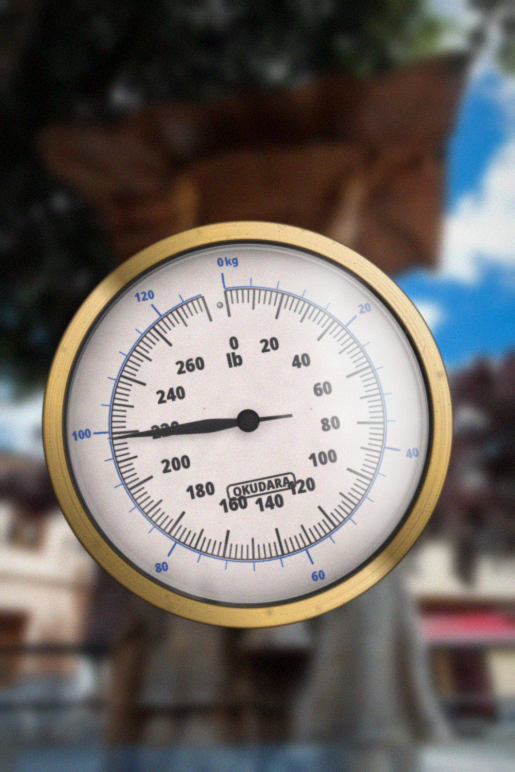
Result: 218 (lb)
